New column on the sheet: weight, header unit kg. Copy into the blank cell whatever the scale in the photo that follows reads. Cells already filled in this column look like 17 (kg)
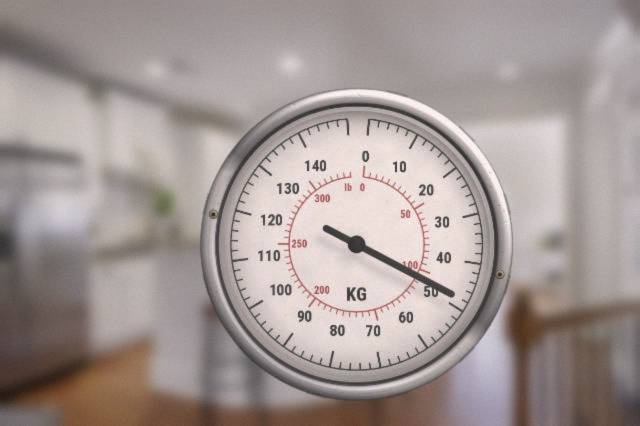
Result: 48 (kg)
